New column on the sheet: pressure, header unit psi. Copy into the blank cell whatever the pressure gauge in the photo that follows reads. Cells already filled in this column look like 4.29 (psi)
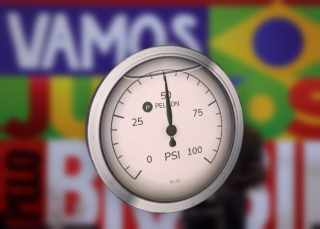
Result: 50 (psi)
